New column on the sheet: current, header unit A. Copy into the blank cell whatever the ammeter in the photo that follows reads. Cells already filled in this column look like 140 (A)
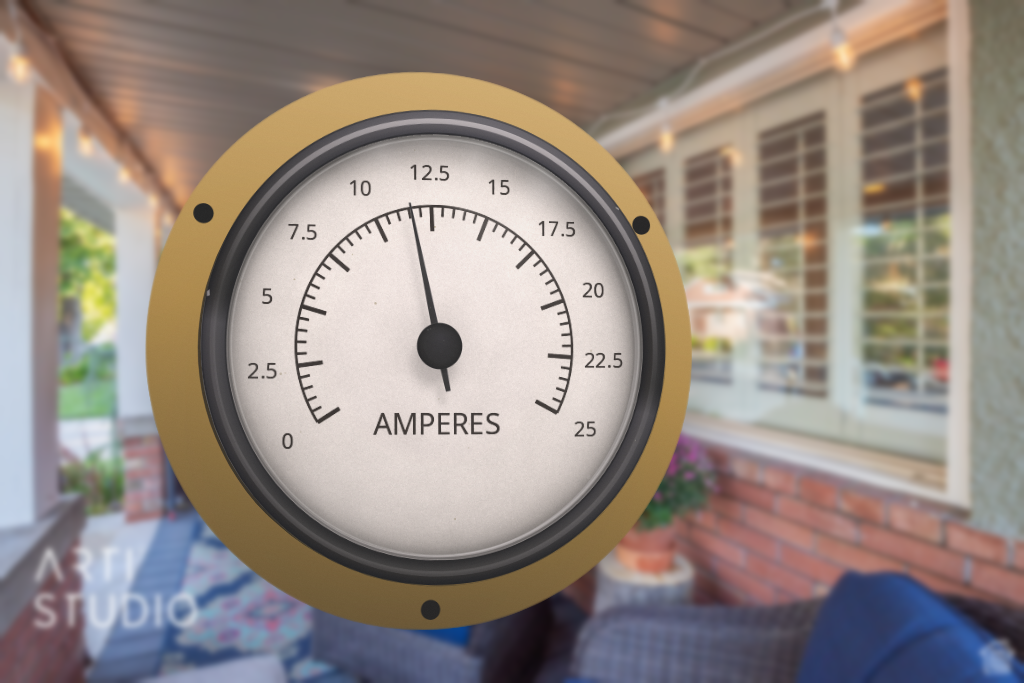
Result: 11.5 (A)
